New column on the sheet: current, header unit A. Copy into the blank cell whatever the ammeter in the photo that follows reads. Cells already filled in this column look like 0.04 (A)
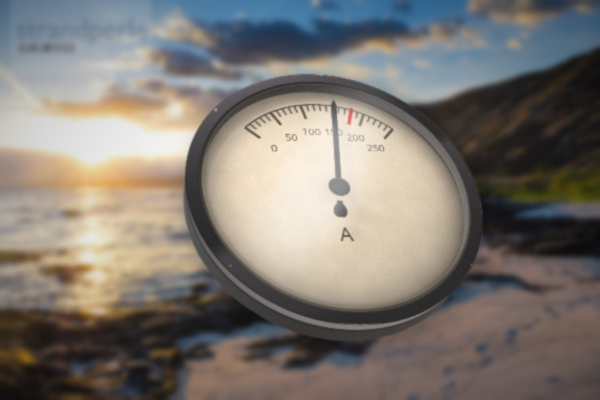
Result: 150 (A)
